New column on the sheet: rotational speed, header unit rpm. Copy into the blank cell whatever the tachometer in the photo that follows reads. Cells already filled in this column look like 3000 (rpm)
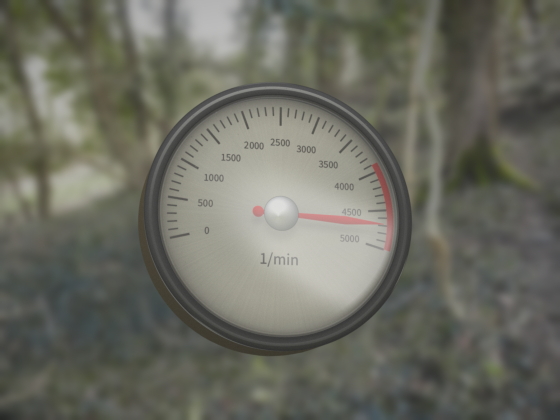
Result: 4700 (rpm)
